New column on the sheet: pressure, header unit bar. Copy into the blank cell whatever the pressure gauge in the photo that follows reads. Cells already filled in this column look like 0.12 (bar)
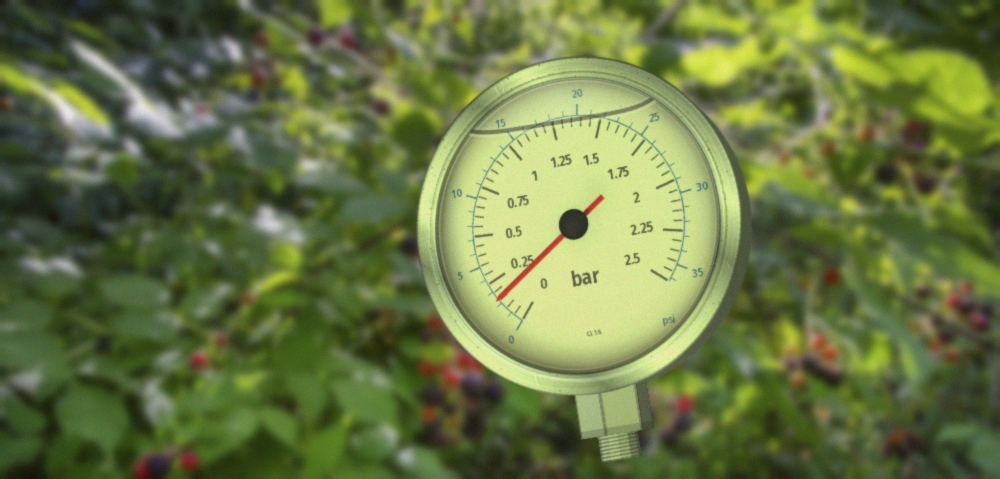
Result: 0.15 (bar)
